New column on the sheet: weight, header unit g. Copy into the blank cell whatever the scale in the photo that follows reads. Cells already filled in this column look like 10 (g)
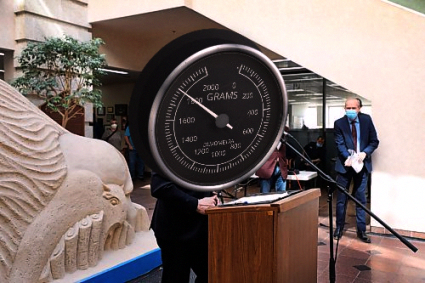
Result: 1800 (g)
